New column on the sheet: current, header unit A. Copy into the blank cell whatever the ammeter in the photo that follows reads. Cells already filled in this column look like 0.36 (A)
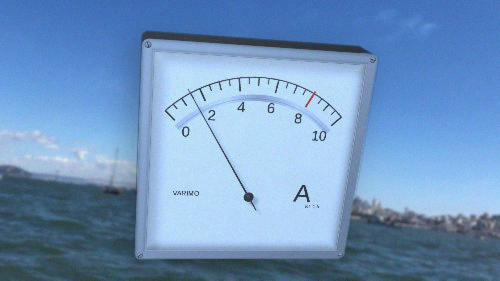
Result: 1.5 (A)
